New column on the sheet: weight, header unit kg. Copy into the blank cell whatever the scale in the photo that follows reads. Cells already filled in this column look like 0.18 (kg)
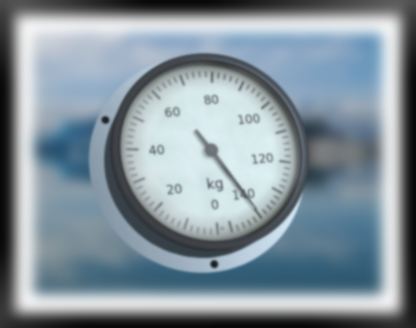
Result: 140 (kg)
